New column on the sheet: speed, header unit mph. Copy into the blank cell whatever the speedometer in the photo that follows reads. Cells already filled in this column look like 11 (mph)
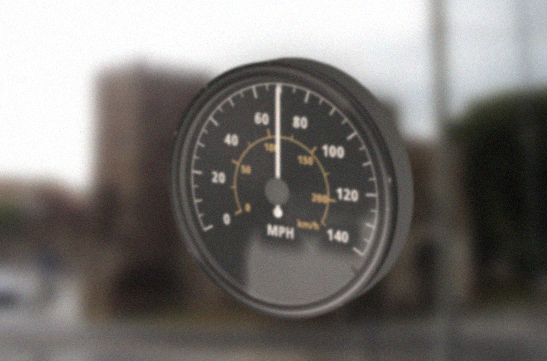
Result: 70 (mph)
